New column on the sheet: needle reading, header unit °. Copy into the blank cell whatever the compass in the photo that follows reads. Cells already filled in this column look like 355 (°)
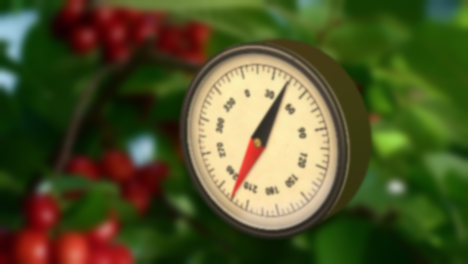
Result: 225 (°)
